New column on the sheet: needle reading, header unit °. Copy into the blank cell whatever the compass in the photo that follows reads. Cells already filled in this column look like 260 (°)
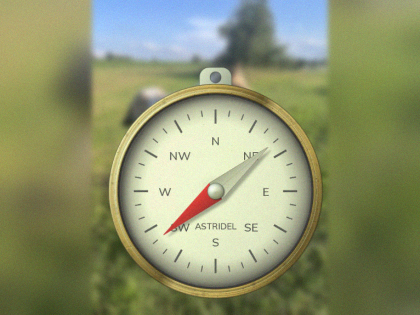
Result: 230 (°)
